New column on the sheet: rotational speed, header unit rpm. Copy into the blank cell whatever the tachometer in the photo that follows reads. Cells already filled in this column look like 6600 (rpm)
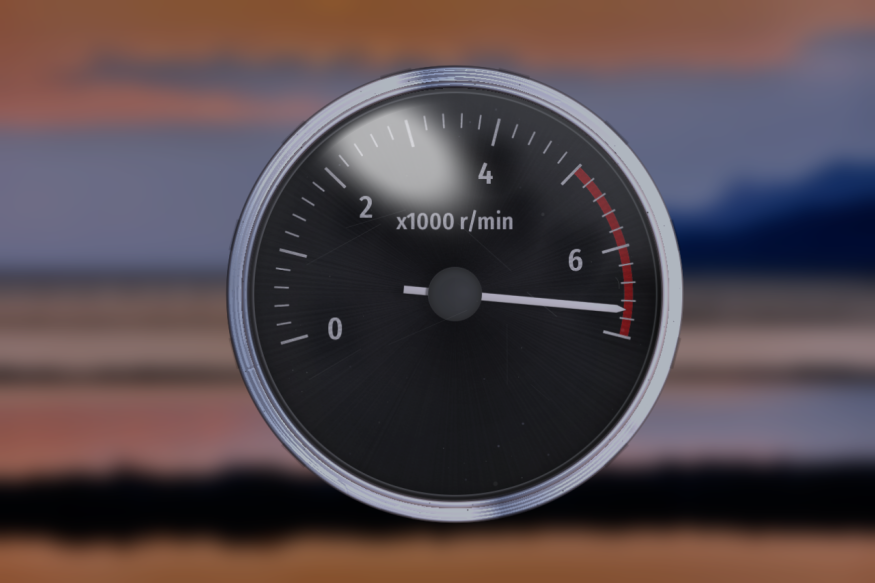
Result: 6700 (rpm)
